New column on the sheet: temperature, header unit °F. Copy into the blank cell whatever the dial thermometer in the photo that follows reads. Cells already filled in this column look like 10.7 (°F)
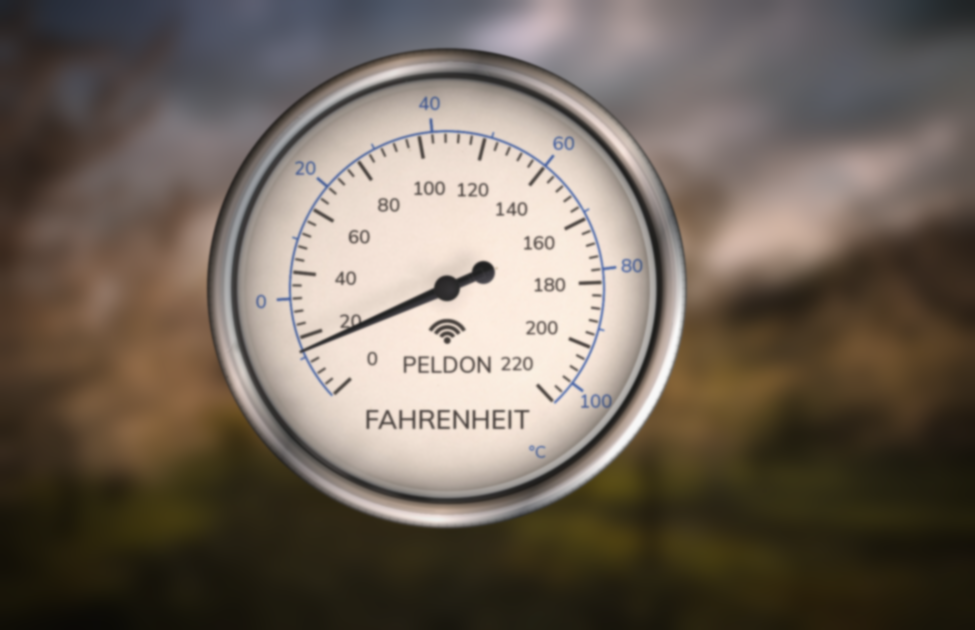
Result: 16 (°F)
